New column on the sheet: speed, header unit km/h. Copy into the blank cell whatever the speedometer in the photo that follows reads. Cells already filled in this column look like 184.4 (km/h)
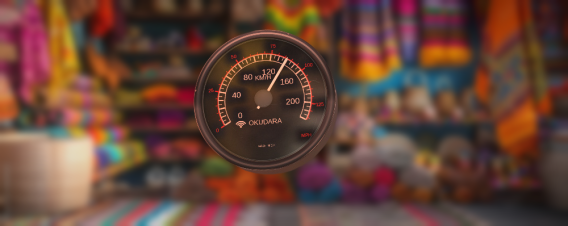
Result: 140 (km/h)
